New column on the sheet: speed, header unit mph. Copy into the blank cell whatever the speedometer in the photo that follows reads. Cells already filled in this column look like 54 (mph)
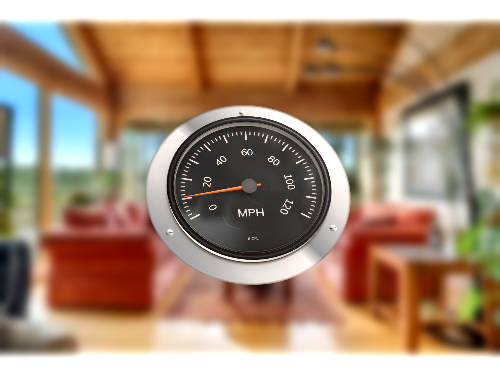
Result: 10 (mph)
